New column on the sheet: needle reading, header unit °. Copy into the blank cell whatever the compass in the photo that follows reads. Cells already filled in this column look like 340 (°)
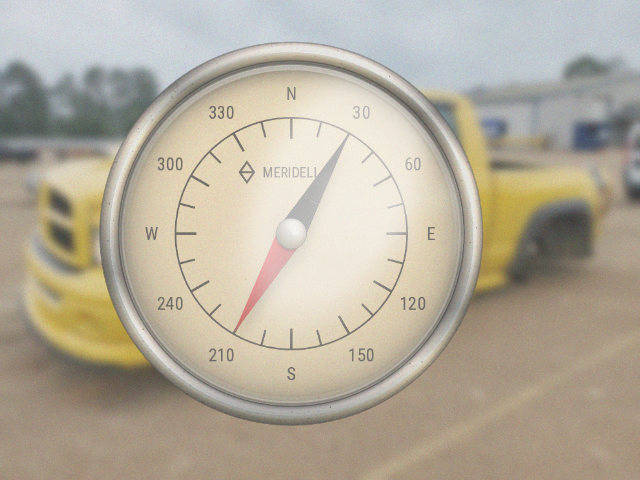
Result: 210 (°)
